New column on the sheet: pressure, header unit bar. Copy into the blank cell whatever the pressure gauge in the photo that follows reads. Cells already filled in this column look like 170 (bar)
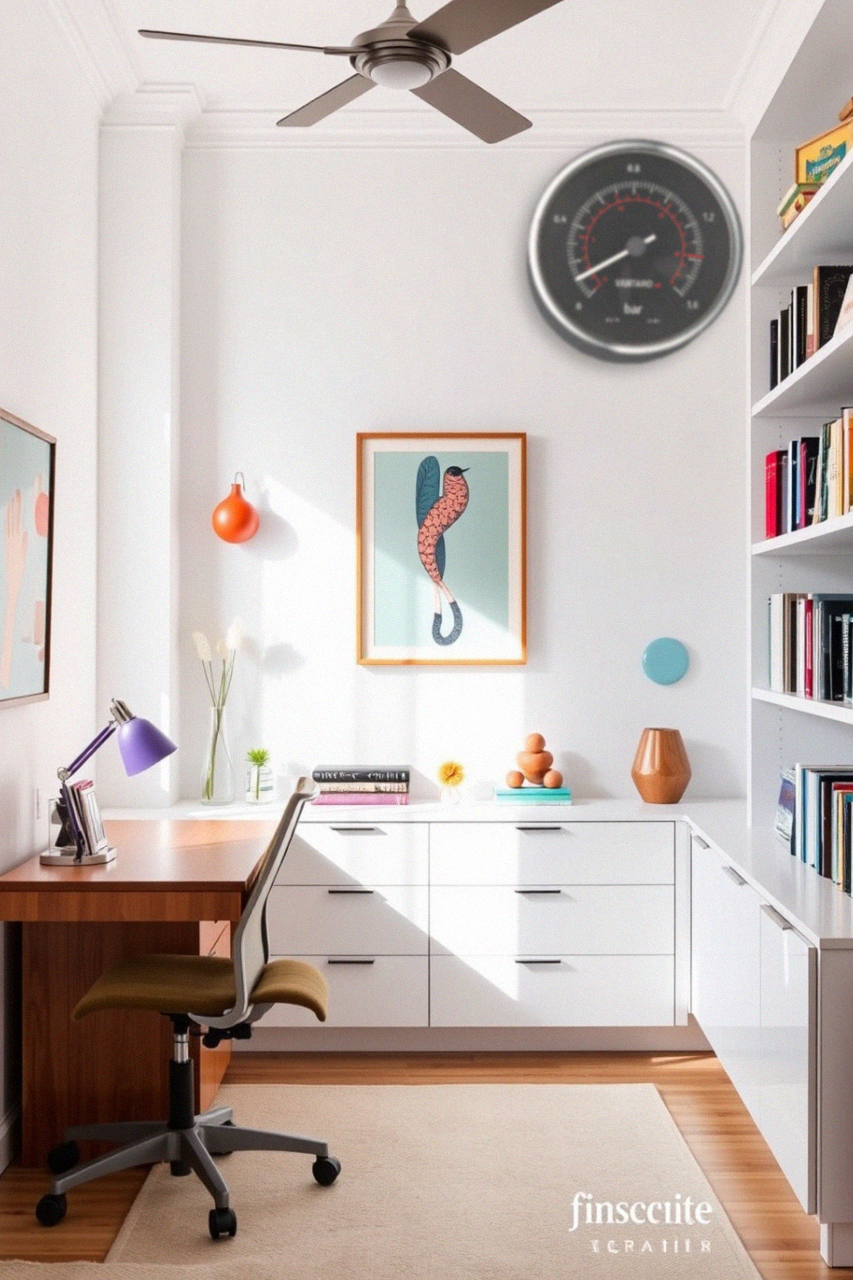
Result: 0.1 (bar)
